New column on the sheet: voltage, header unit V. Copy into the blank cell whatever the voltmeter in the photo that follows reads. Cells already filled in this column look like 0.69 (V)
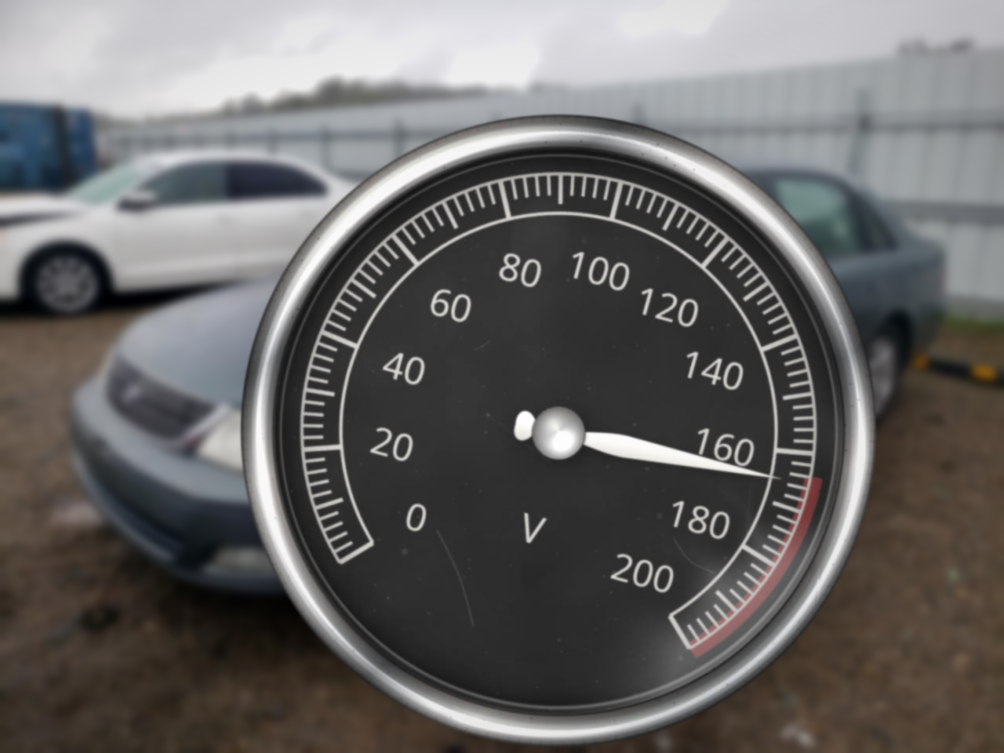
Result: 165 (V)
